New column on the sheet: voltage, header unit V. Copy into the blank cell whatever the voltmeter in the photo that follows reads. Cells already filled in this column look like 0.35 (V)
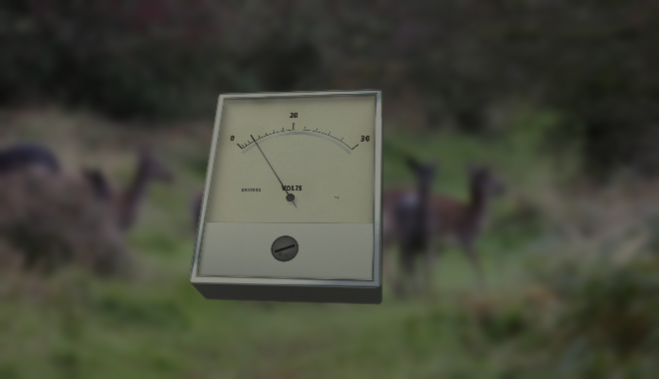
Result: 10 (V)
